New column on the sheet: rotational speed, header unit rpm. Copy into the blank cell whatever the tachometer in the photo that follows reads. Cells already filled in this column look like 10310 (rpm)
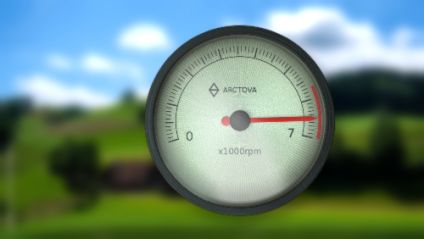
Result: 6500 (rpm)
